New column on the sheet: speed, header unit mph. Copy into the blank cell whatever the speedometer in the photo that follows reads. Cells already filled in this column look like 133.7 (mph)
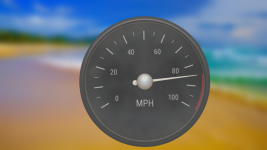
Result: 85 (mph)
